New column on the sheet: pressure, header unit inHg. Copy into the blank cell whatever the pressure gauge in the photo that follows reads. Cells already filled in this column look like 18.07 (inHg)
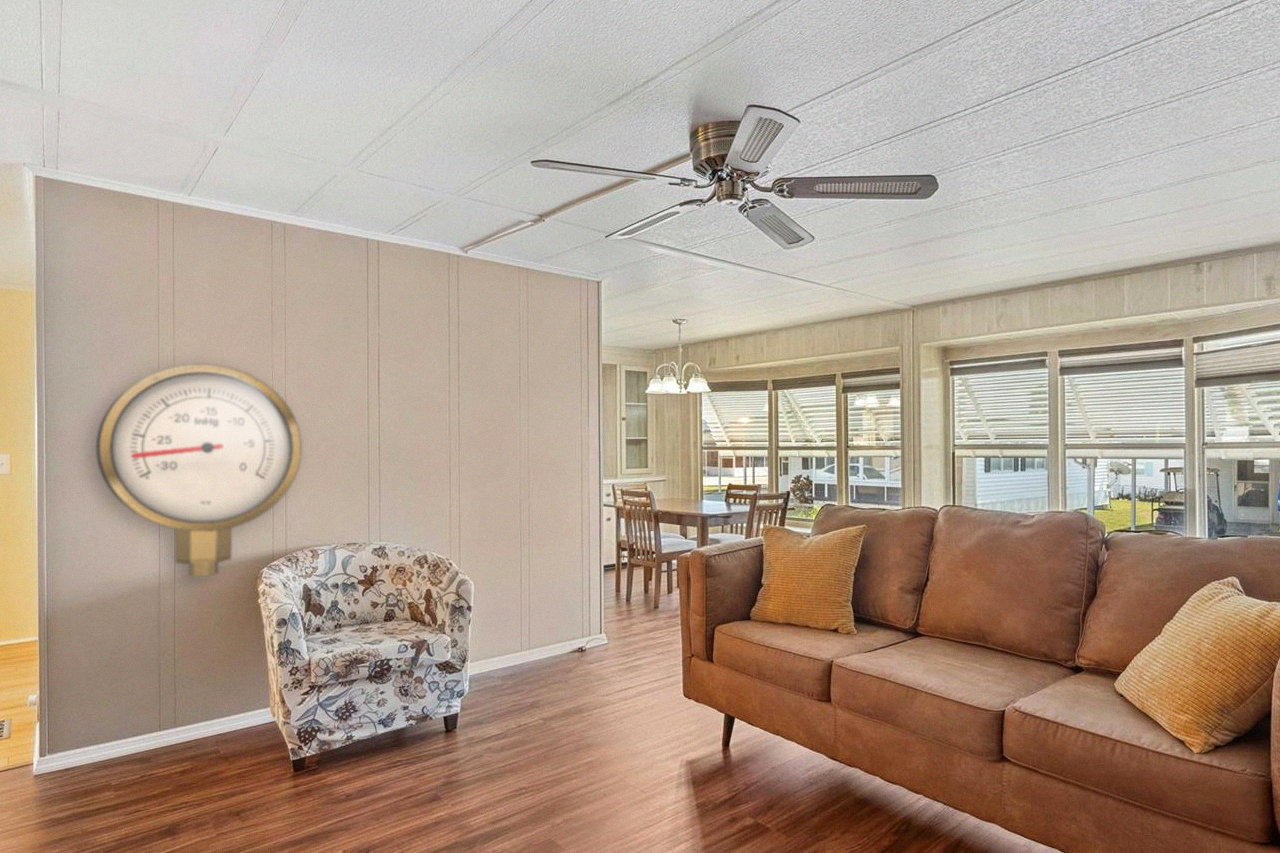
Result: -27.5 (inHg)
